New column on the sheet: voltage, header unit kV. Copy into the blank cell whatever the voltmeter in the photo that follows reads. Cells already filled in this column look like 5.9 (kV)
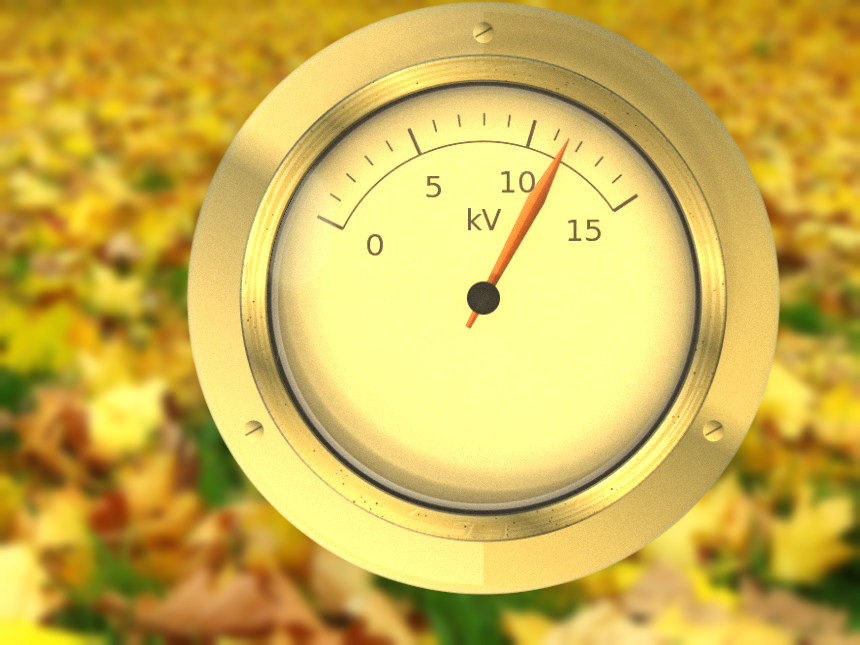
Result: 11.5 (kV)
